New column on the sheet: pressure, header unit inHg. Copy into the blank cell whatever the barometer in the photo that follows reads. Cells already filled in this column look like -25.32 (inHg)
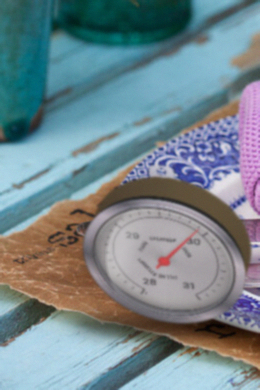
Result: 29.9 (inHg)
